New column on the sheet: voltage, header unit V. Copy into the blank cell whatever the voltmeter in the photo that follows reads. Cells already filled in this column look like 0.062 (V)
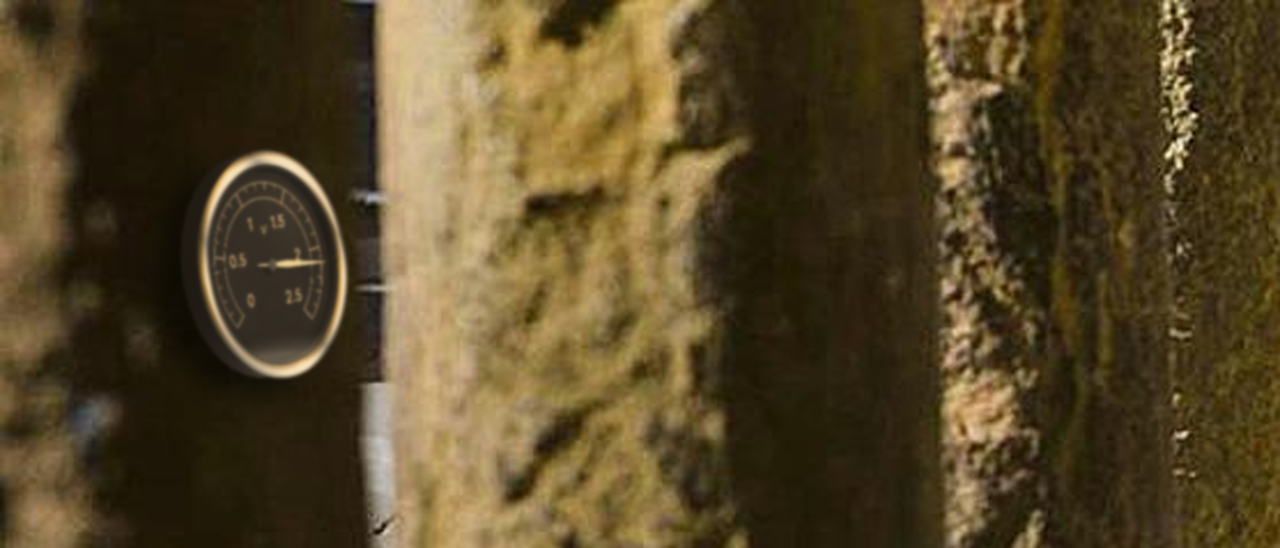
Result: 2.1 (V)
